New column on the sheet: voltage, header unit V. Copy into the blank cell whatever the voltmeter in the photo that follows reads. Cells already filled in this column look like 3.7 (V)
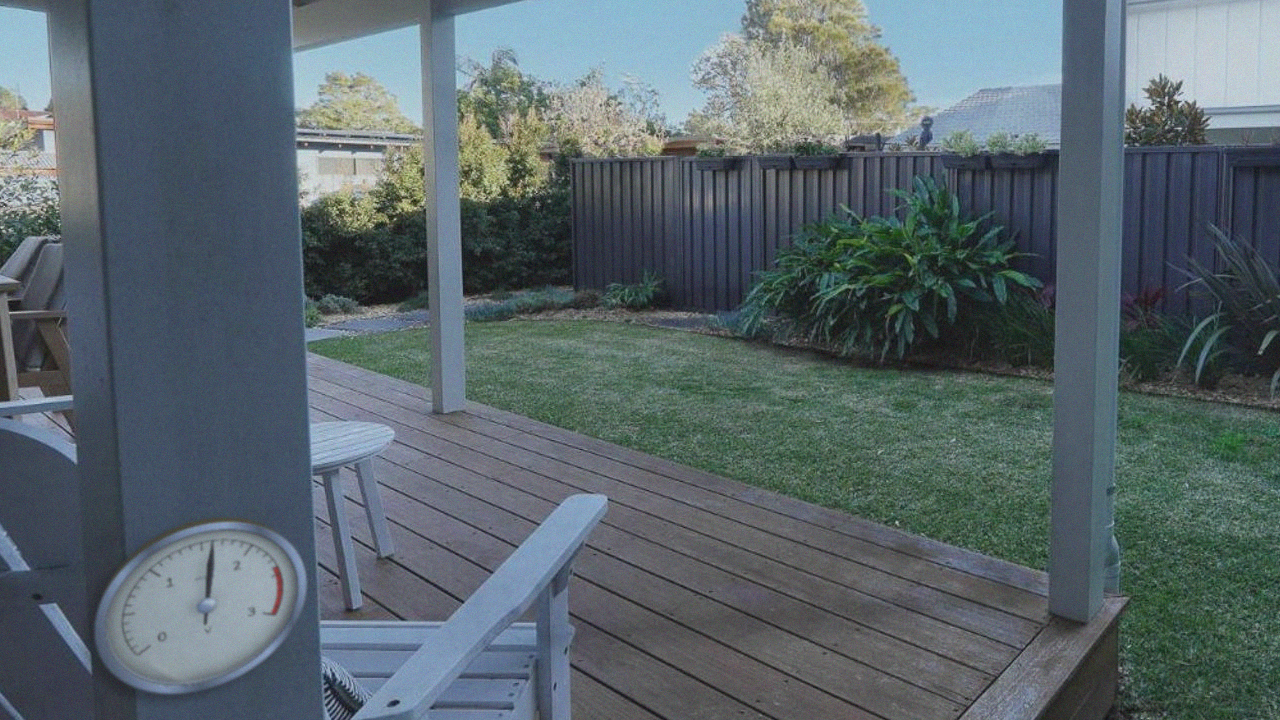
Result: 1.6 (V)
